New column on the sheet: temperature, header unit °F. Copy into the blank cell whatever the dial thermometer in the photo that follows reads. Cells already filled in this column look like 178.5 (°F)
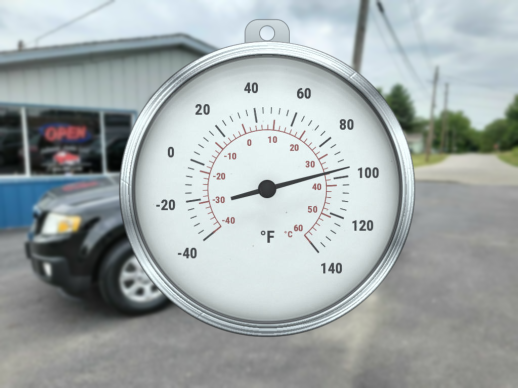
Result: 96 (°F)
